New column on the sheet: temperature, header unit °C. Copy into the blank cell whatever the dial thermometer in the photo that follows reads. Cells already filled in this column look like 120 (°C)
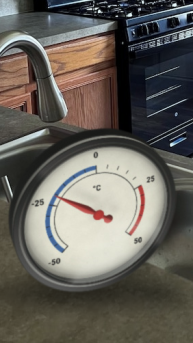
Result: -20 (°C)
